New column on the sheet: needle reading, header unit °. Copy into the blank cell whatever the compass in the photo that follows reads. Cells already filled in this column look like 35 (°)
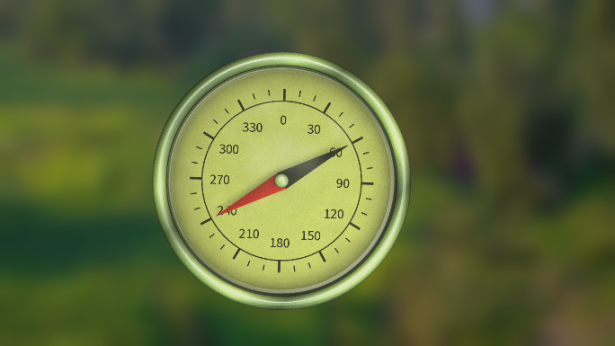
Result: 240 (°)
